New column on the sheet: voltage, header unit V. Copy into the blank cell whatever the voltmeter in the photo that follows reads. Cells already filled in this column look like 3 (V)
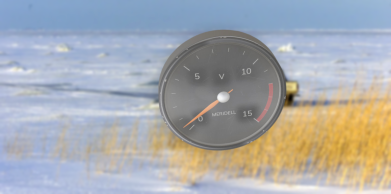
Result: 0.5 (V)
